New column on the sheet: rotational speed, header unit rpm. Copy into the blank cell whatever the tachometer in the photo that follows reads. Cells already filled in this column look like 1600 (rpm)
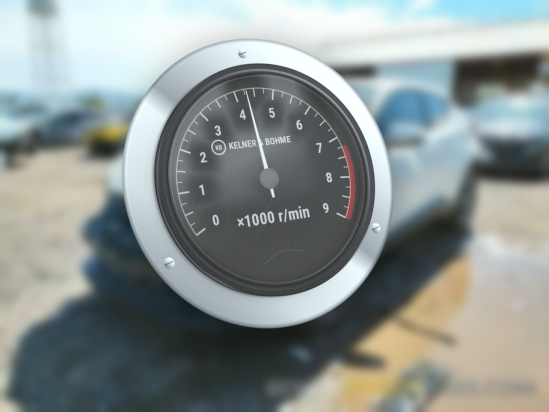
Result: 4250 (rpm)
